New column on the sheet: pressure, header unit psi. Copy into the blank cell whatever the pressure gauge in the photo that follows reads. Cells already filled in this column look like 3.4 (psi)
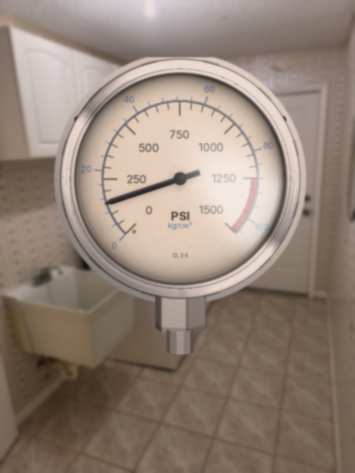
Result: 150 (psi)
